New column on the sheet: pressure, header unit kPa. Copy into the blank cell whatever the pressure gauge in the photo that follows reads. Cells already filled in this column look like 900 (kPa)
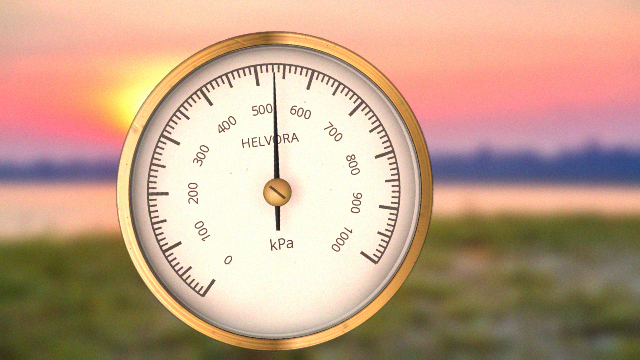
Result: 530 (kPa)
